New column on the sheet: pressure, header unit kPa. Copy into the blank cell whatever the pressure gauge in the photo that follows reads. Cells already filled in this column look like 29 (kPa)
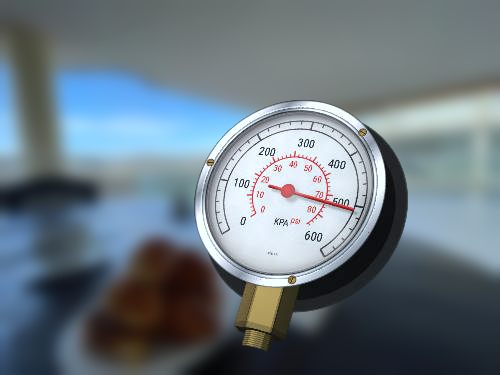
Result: 510 (kPa)
